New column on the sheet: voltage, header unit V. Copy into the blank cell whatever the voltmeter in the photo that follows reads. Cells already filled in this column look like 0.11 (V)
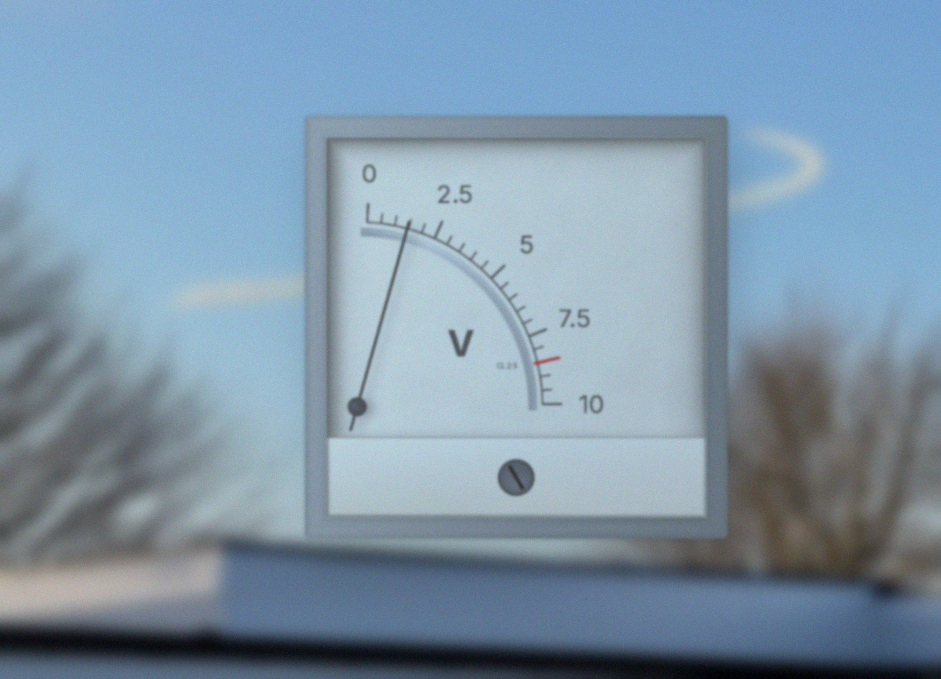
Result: 1.5 (V)
